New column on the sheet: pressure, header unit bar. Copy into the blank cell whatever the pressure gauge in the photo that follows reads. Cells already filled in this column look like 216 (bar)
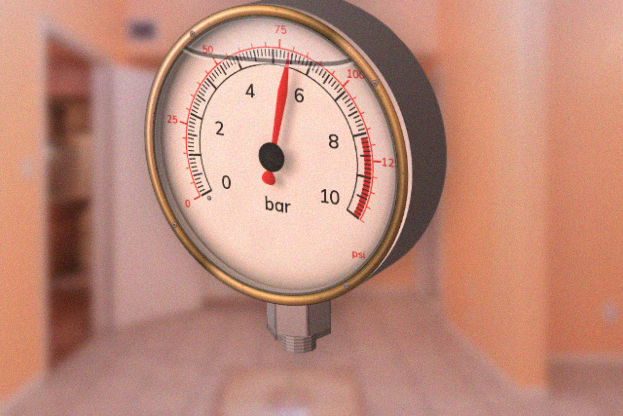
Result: 5.5 (bar)
